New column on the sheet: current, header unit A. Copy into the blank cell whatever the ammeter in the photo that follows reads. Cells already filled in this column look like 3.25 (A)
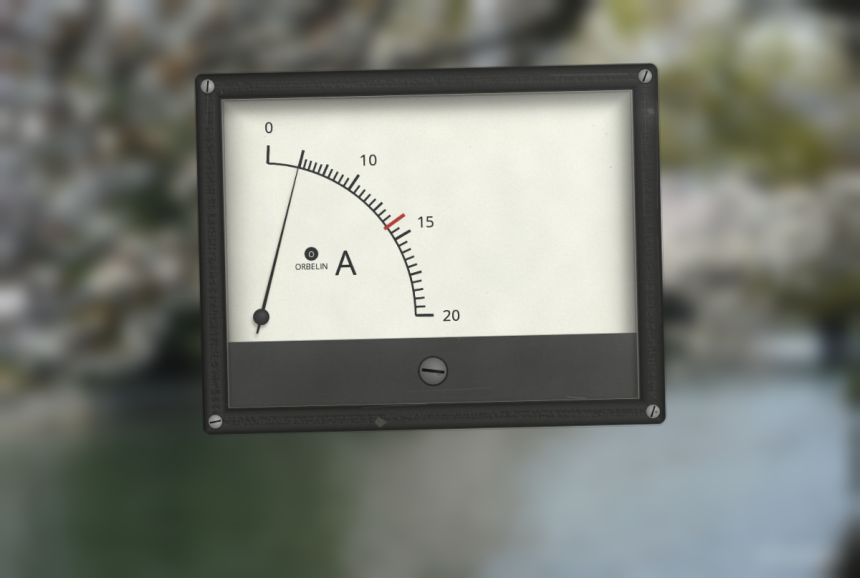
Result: 5 (A)
